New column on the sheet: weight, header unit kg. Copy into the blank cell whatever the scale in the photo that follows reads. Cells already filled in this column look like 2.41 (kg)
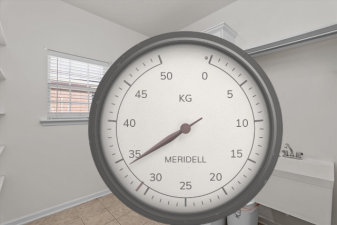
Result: 34 (kg)
